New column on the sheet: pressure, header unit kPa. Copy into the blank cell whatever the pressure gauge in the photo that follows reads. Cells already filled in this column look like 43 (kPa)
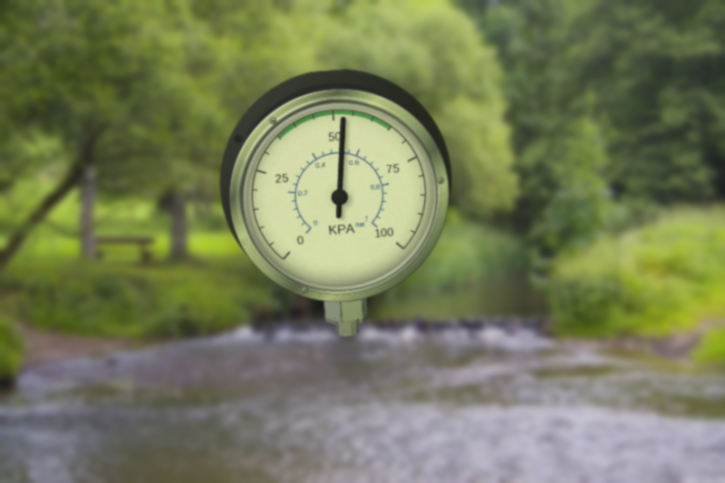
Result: 52.5 (kPa)
